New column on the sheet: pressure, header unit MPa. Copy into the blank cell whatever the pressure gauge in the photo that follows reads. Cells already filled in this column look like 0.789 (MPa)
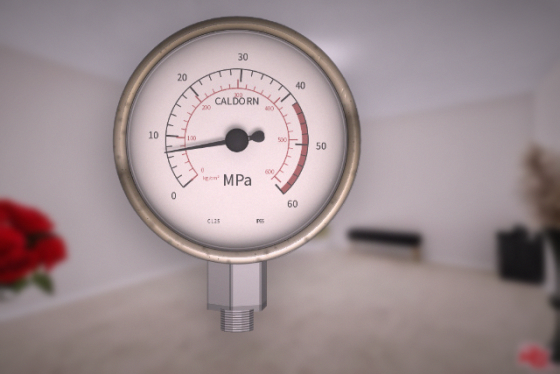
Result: 7 (MPa)
